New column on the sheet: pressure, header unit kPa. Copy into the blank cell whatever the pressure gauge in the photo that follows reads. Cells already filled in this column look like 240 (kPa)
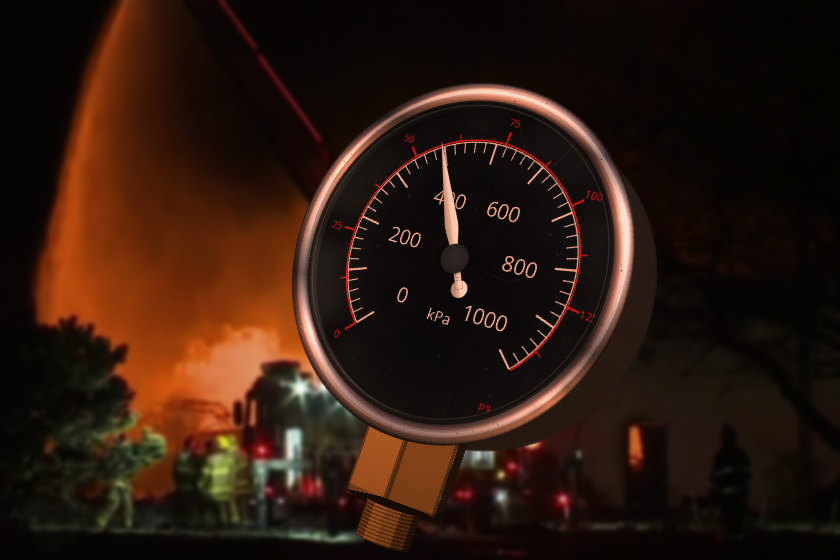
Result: 400 (kPa)
